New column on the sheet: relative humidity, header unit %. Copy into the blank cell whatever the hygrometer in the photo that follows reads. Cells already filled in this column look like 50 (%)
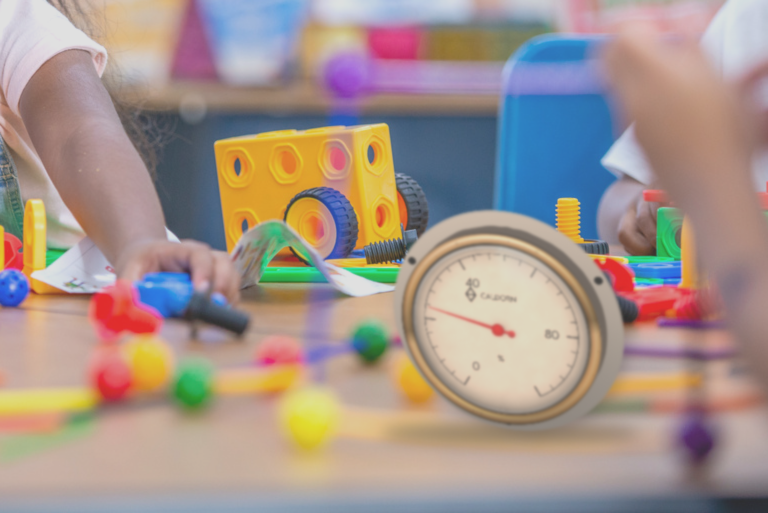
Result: 24 (%)
